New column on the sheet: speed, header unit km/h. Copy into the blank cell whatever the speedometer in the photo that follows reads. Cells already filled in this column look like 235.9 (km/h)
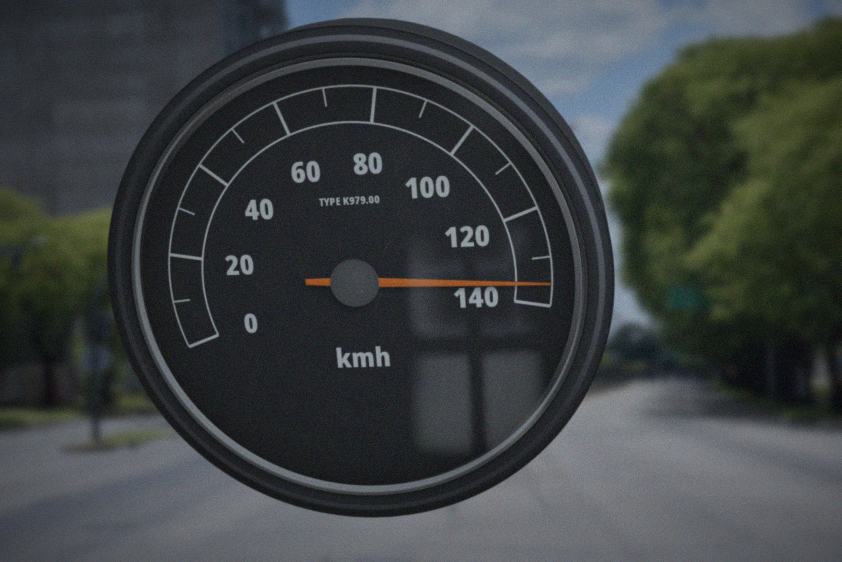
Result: 135 (km/h)
